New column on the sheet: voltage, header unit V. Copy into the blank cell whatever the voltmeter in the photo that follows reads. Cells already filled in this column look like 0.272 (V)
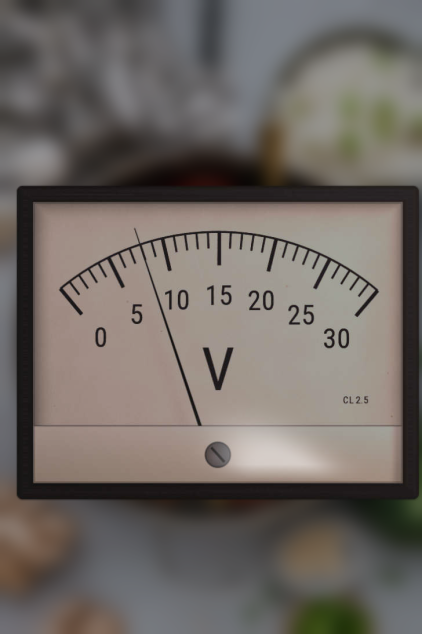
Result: 8 (V)
